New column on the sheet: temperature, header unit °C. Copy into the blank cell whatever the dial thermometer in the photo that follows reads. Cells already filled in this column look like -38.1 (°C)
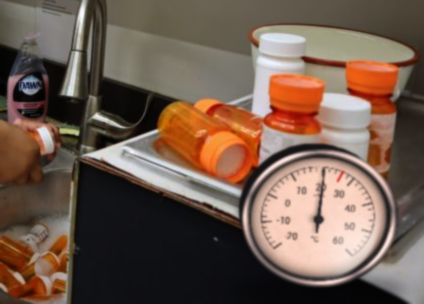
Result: 20 (°C)
